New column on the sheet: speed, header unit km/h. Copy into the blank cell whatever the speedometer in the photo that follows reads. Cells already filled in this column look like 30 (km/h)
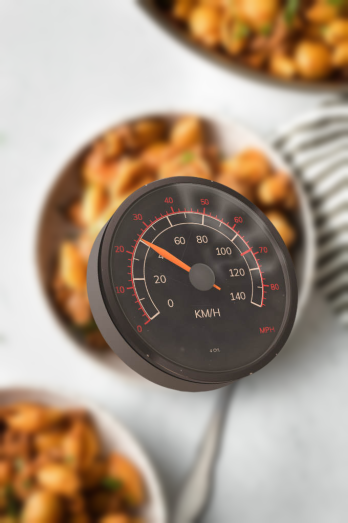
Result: 40 (km/h)
